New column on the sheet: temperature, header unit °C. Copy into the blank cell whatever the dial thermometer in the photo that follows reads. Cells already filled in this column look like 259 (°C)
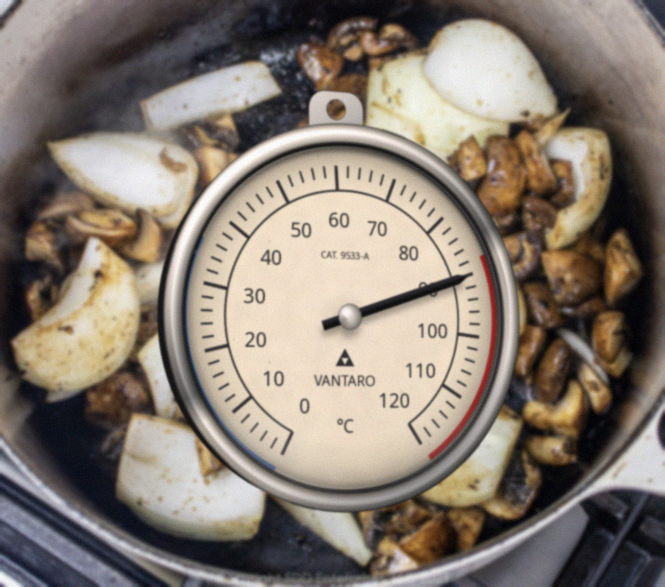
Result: 90 (°C)
